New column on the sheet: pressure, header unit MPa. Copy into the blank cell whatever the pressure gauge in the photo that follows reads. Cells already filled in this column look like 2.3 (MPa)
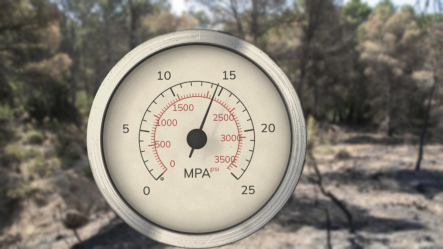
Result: 14.5 (MPa)
